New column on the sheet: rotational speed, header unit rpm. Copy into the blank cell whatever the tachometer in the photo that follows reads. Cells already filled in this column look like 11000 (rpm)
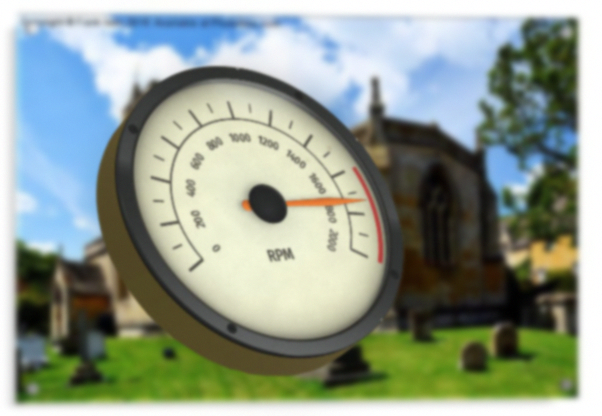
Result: 1750 (rpm)
